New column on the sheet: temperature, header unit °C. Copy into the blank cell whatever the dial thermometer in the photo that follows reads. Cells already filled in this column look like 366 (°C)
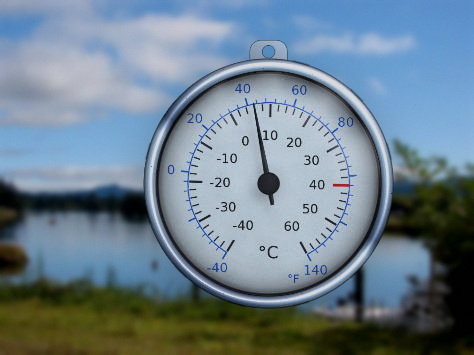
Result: 6 (°C)
